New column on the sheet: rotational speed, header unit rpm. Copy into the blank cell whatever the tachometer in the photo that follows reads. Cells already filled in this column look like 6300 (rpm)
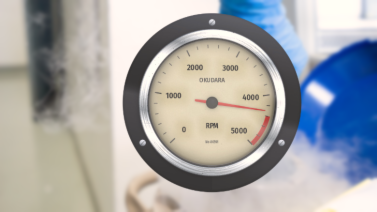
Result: 4300 (rpm)
